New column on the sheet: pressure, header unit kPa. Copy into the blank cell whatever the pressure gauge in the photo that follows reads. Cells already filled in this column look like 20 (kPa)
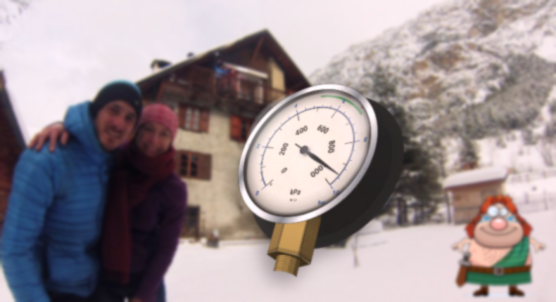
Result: 950 (kPa)
